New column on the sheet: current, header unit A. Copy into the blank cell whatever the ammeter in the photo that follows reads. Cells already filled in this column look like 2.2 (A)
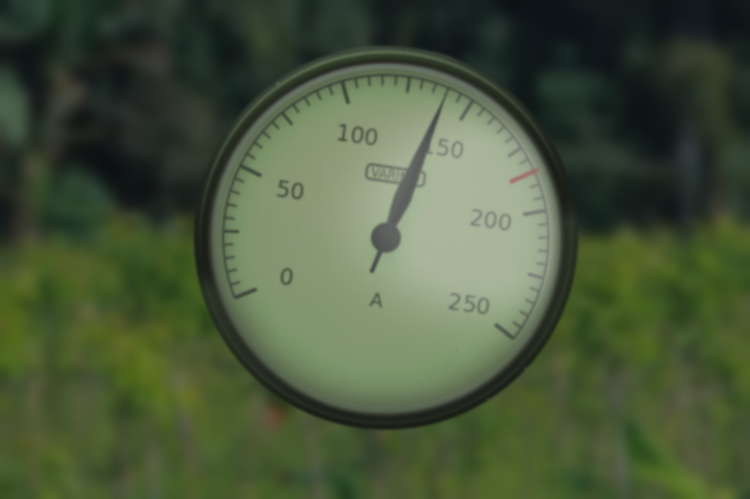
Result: 140 (A)
